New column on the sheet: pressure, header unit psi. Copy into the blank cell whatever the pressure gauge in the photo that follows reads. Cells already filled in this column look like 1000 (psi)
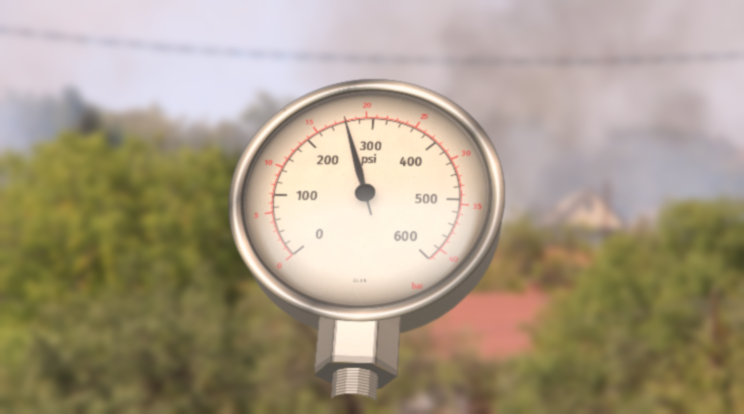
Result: 260 (psi)
